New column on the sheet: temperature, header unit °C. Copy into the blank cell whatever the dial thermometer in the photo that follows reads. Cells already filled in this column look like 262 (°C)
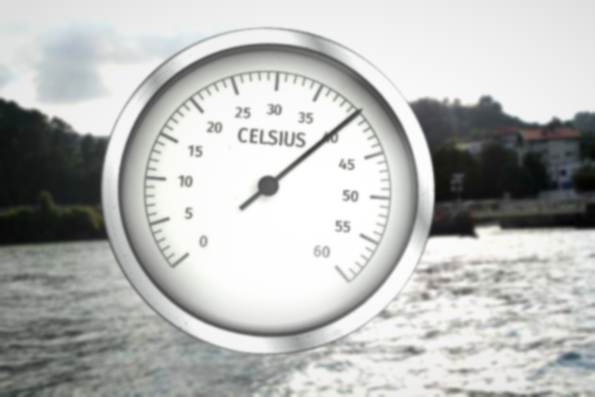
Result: 40 (°C)
